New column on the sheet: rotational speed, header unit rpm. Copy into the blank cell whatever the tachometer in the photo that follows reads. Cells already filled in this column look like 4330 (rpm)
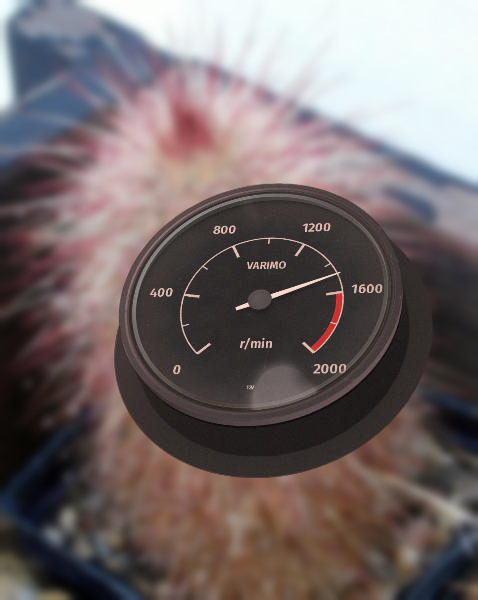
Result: 1500 (rpm)
